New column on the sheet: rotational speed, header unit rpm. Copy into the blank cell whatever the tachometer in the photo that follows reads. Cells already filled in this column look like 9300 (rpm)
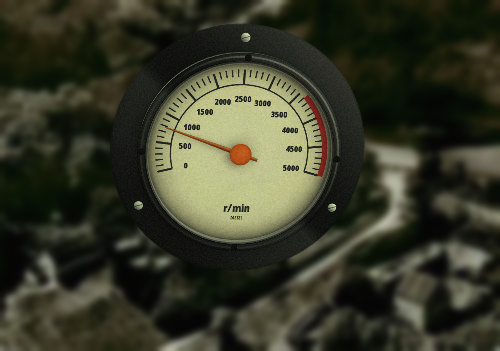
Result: 800 (rpm)
